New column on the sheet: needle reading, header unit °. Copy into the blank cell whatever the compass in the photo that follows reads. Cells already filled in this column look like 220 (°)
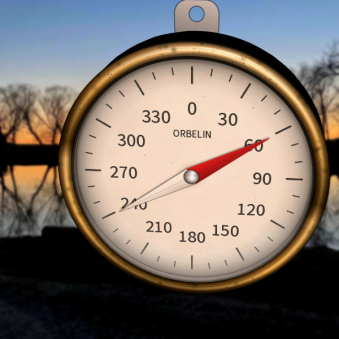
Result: 60 (°)
